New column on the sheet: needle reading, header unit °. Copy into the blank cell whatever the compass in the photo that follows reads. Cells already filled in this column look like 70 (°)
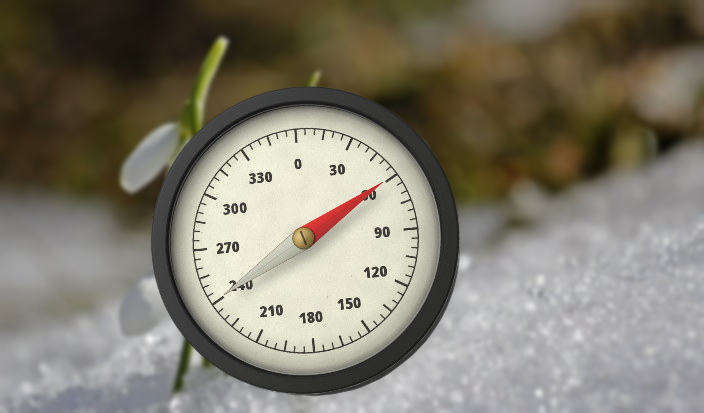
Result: 60 (°)
